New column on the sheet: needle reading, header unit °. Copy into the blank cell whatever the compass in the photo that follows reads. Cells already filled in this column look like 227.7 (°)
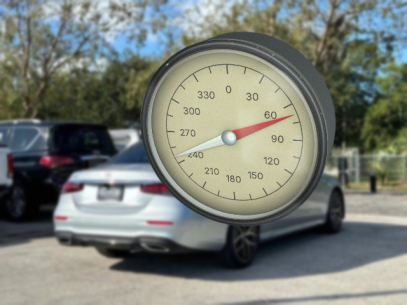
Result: 67.5 (°)
